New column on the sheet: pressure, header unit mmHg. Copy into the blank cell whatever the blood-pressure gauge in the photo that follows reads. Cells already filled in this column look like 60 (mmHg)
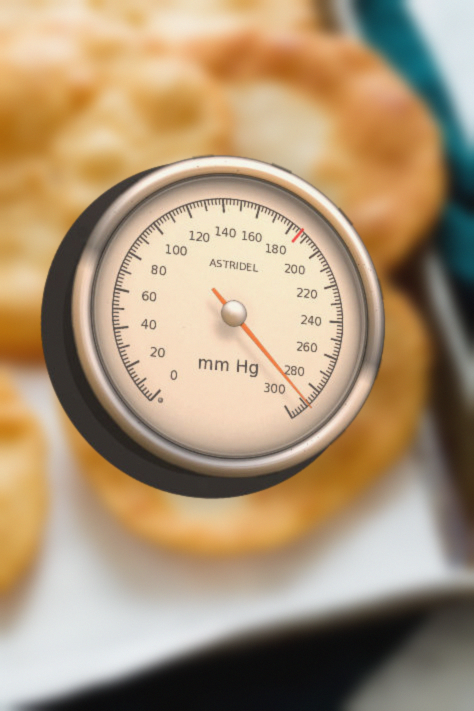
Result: 290 (mmHg)
